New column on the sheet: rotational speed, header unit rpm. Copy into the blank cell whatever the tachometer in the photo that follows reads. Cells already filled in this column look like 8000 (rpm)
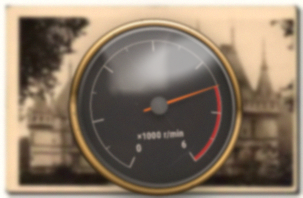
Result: 4500 (rpm)
